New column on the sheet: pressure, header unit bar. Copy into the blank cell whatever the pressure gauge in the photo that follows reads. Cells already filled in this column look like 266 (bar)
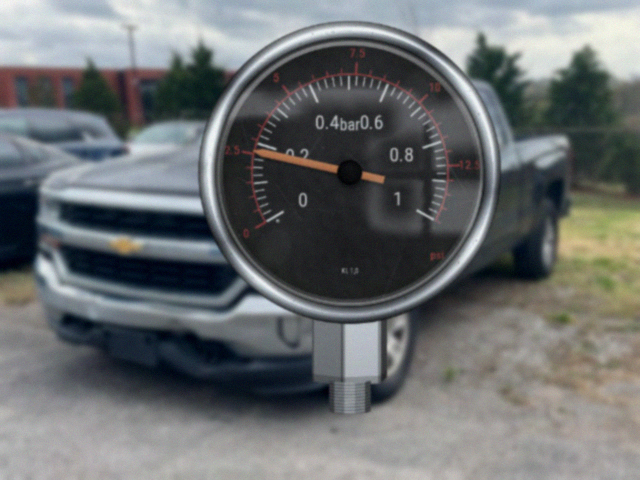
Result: 0.18 (bar)
